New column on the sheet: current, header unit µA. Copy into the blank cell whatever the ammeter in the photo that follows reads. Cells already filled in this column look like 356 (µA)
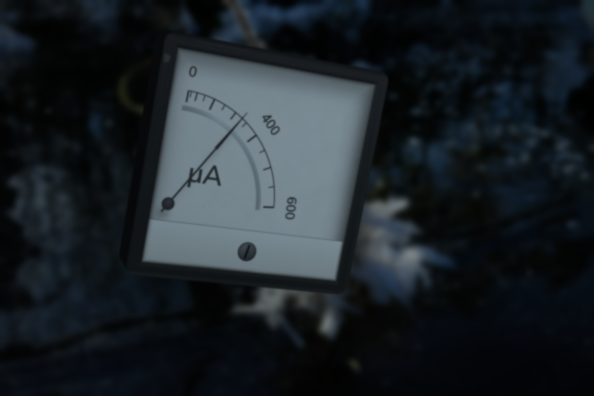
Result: 325 (µA)
